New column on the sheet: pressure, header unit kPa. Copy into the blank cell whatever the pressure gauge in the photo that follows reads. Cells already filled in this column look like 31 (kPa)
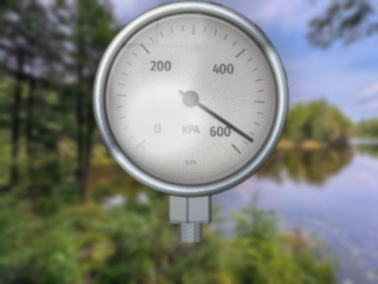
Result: 570 (kPa)
